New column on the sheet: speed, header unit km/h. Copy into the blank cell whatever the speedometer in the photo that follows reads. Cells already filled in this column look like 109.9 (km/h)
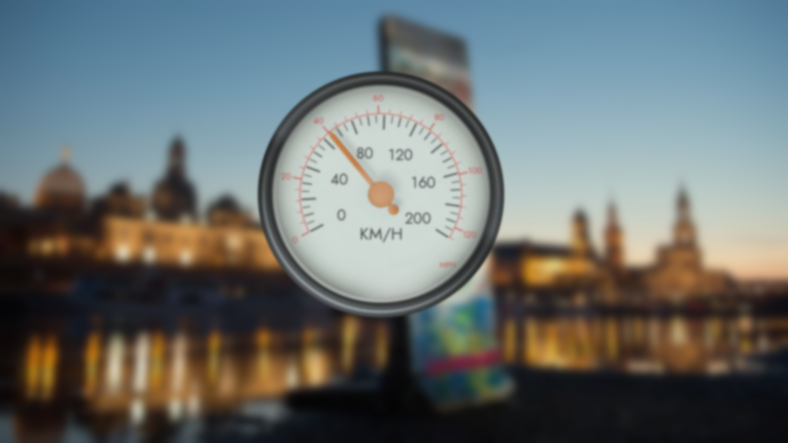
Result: 65 (km/h)
